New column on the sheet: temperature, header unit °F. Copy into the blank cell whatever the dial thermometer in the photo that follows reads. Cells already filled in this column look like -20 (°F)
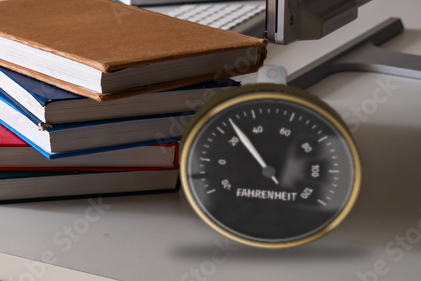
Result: 28 (°F)
